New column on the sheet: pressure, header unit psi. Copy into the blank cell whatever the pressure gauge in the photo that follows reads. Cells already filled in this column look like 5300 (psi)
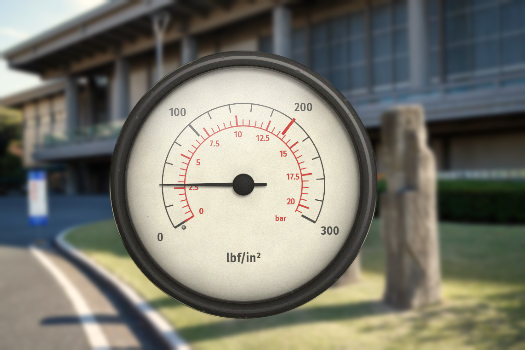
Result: 40 (psi)
